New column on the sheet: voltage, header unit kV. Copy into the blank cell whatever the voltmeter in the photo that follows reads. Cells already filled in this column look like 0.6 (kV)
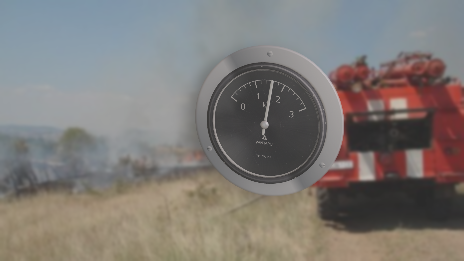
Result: 1.6 (kV)
